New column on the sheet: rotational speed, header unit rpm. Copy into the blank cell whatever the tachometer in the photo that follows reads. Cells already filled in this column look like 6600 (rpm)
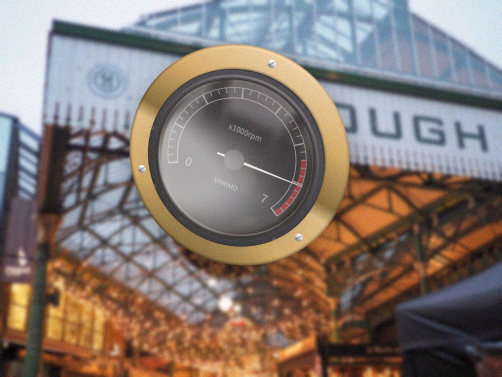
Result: 6000 (rpm)
